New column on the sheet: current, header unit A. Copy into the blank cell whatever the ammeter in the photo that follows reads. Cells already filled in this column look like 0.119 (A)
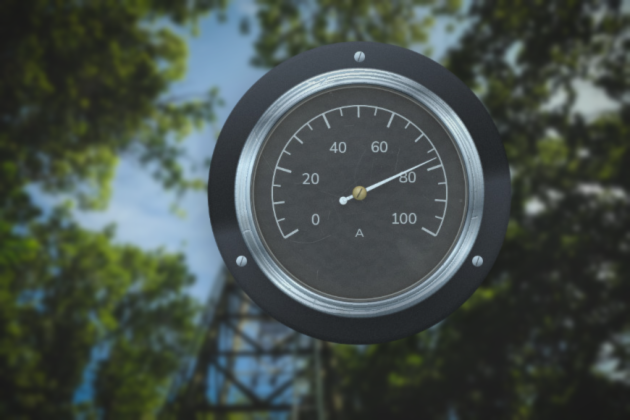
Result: 77.5 (A)
